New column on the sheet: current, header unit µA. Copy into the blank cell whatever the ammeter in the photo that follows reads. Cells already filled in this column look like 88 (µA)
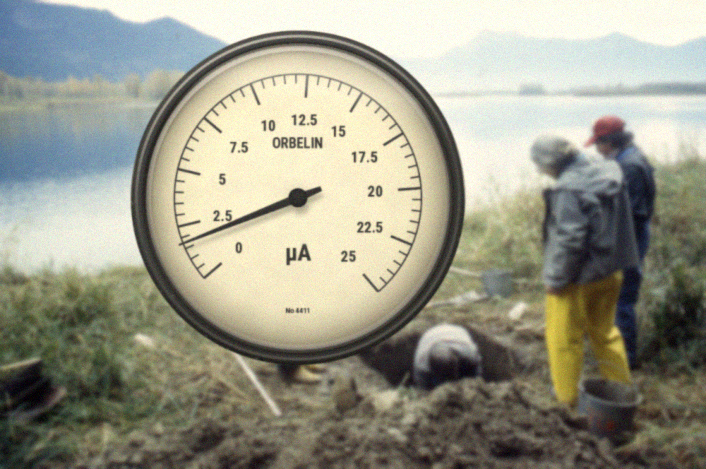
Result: 1.75 (µA)
